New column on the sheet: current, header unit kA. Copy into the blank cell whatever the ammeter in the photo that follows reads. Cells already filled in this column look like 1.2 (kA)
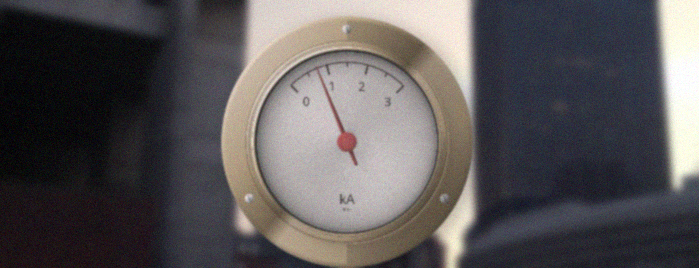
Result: 0.75 (kA)
